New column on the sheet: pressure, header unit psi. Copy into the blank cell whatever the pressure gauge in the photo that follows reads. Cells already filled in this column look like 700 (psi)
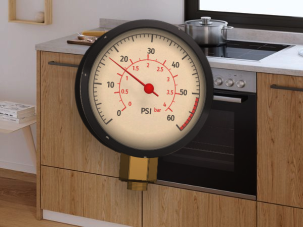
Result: 17 (psi)
